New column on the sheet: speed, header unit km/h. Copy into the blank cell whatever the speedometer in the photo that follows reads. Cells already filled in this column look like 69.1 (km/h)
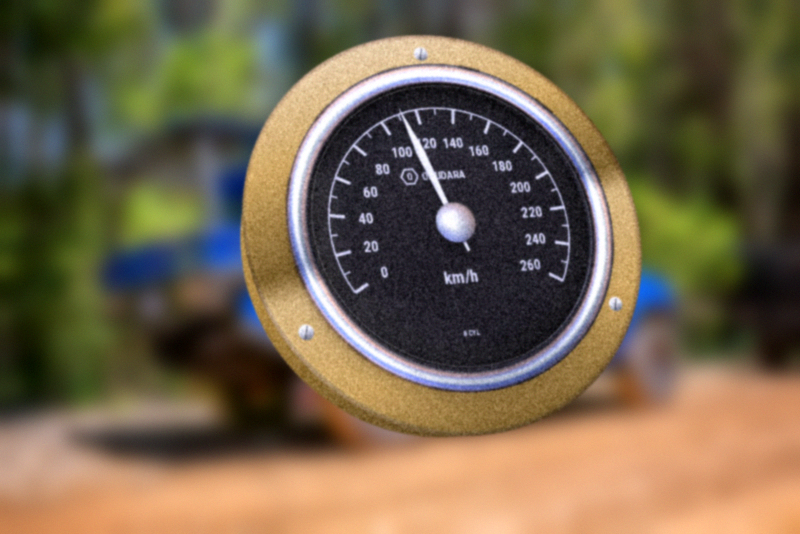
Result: 110 (km/h)
